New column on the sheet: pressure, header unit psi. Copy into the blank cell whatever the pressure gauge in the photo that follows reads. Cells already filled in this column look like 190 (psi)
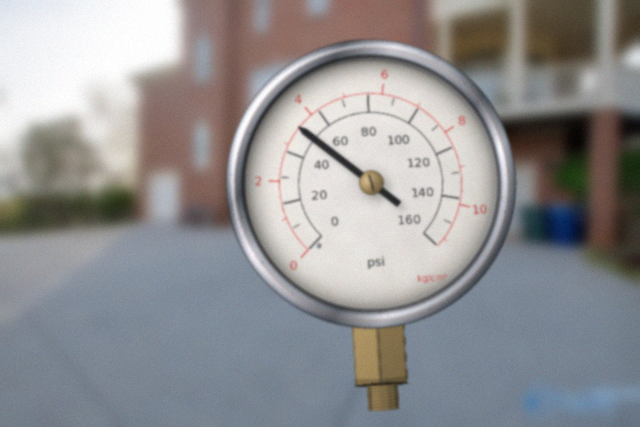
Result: 50 (psi)
